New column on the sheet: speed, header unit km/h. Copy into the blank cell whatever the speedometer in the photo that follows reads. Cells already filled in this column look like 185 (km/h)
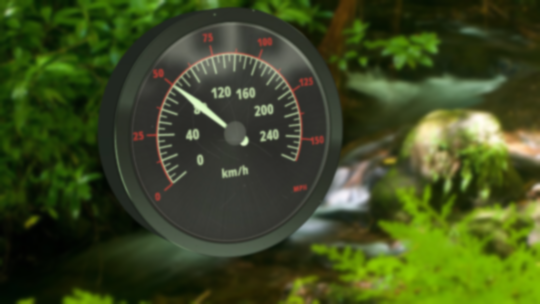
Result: 80 (km/h)
